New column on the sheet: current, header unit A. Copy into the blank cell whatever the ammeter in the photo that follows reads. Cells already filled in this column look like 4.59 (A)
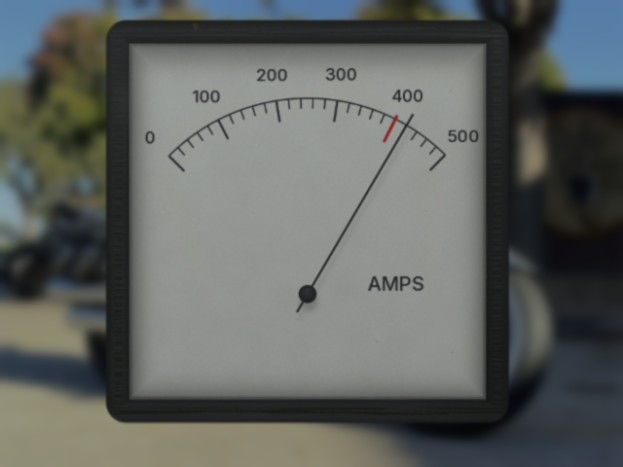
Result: 420 (A)
